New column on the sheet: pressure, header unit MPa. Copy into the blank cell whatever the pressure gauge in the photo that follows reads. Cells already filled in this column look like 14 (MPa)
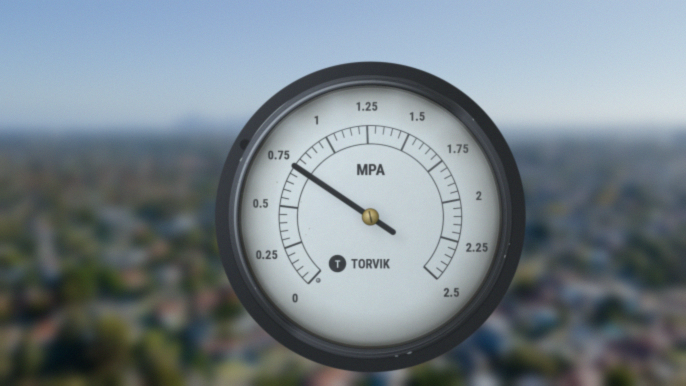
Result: 0.75 (MPa)
